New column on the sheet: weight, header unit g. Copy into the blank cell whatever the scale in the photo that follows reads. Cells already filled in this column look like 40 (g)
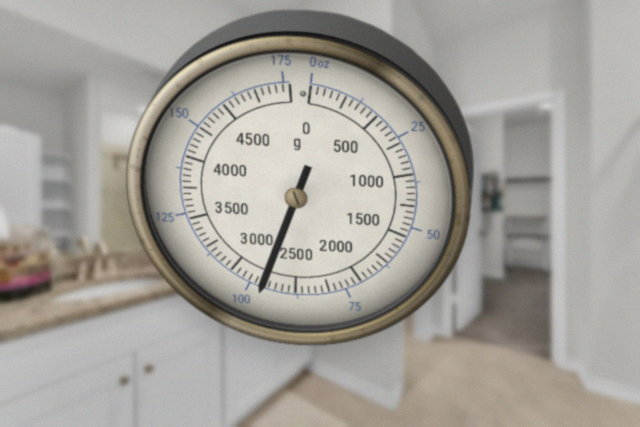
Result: 2750 (g)
